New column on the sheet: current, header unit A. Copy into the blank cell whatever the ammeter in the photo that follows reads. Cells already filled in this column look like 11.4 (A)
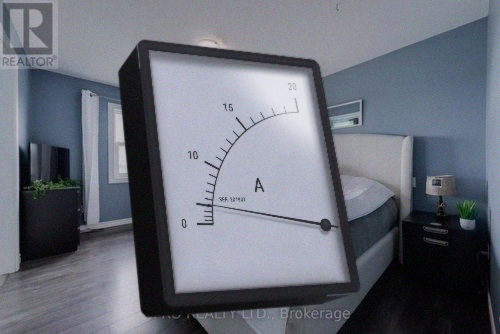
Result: 5 (A)
